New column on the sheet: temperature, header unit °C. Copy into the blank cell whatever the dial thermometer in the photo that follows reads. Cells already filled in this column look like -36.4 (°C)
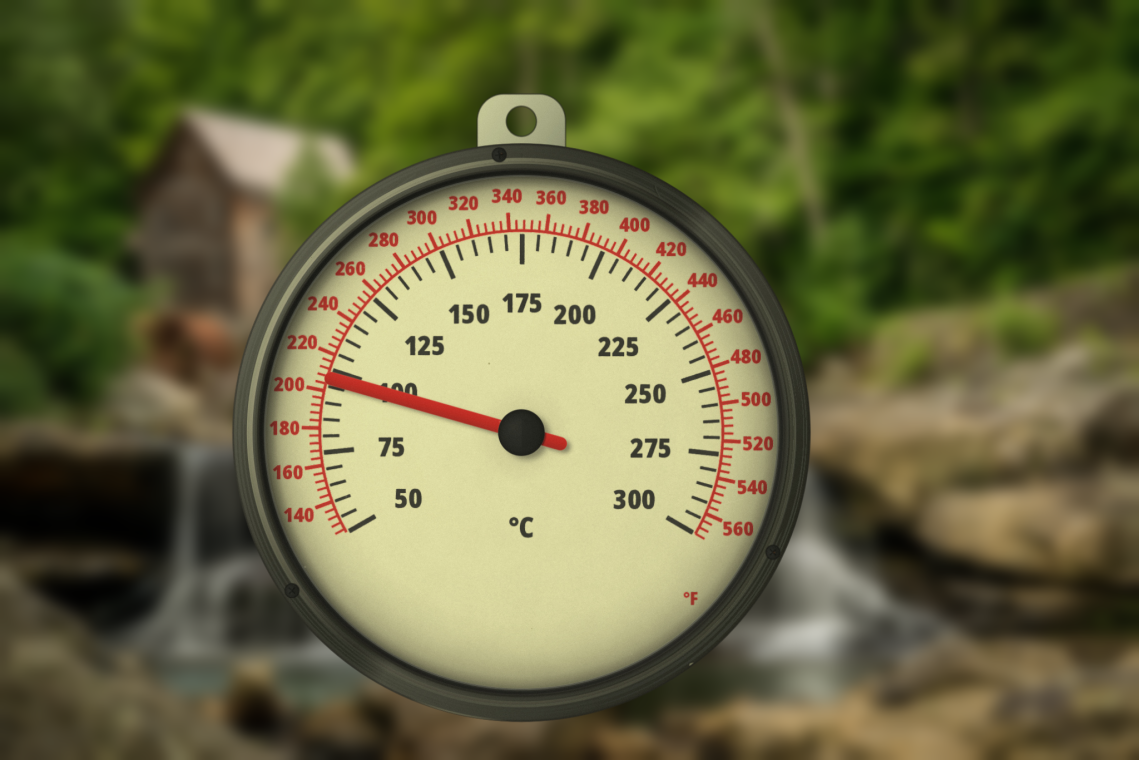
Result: 97.5 (°C)
